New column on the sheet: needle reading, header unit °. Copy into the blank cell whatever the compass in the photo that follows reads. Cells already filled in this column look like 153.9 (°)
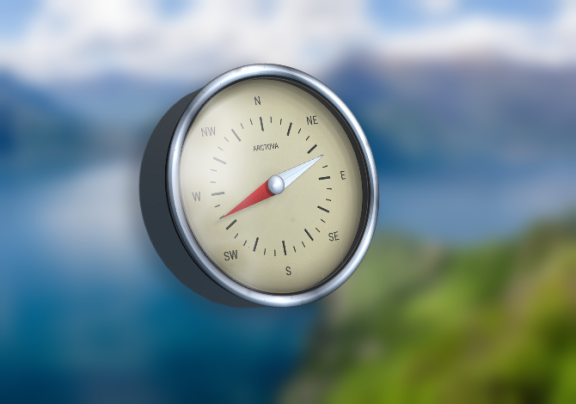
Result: 250 (°)
